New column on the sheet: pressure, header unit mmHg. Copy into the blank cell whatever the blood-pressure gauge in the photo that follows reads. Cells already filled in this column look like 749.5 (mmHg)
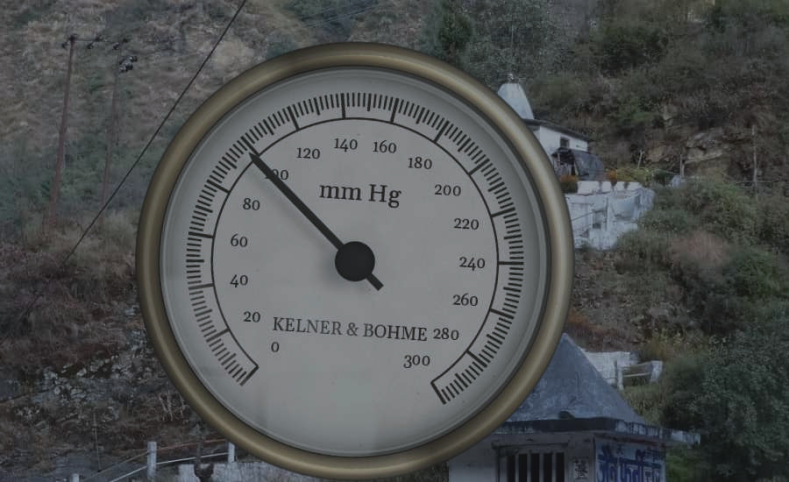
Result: 98 (mmHg)
